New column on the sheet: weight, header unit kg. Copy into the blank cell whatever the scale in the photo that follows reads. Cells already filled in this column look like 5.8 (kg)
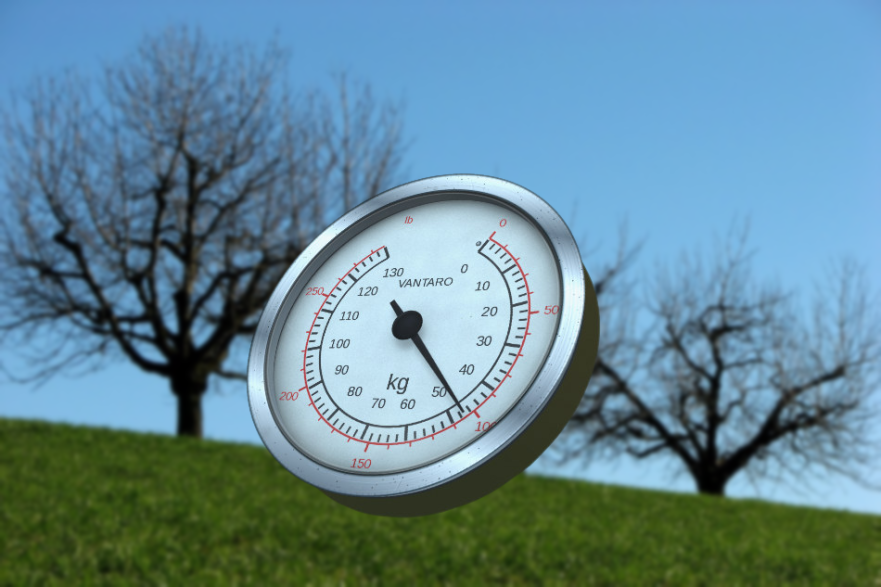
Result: 47 (kg)
